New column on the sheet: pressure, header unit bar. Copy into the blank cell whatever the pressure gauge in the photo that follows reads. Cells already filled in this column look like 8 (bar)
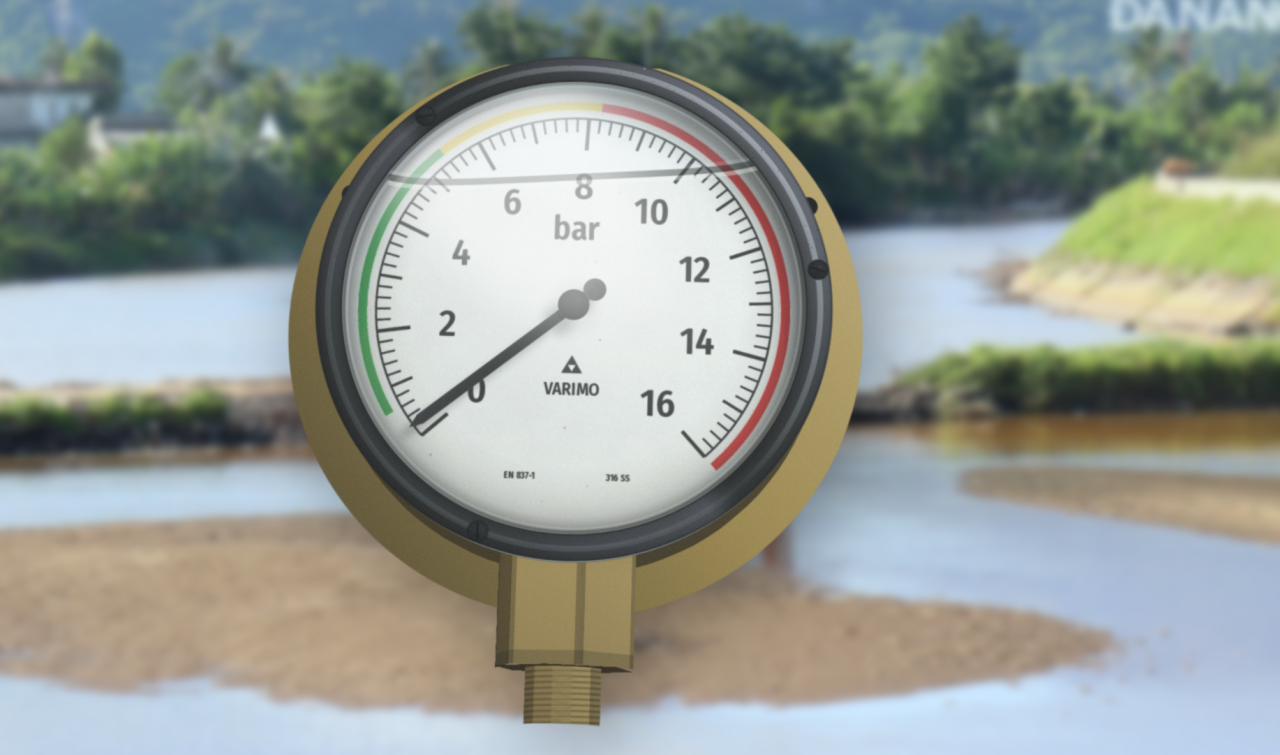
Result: 0.2 (bar)
